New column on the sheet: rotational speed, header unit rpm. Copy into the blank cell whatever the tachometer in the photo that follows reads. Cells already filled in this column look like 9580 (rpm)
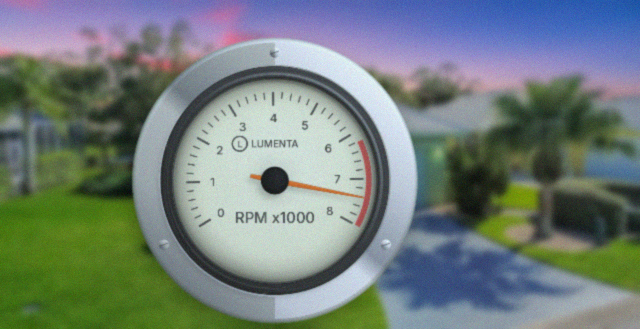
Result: 7400 (rpm)
